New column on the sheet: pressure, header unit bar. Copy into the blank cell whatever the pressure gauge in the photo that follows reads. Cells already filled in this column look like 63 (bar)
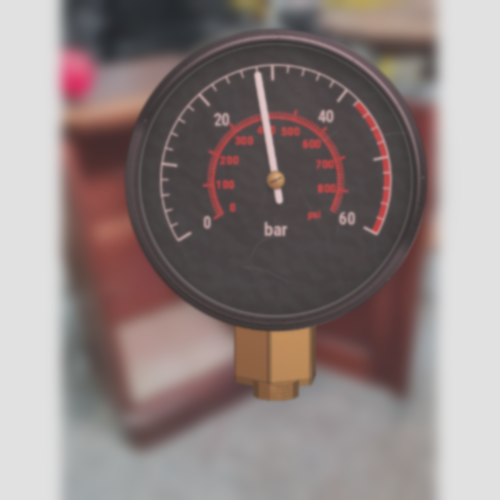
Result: 28 (bar)
